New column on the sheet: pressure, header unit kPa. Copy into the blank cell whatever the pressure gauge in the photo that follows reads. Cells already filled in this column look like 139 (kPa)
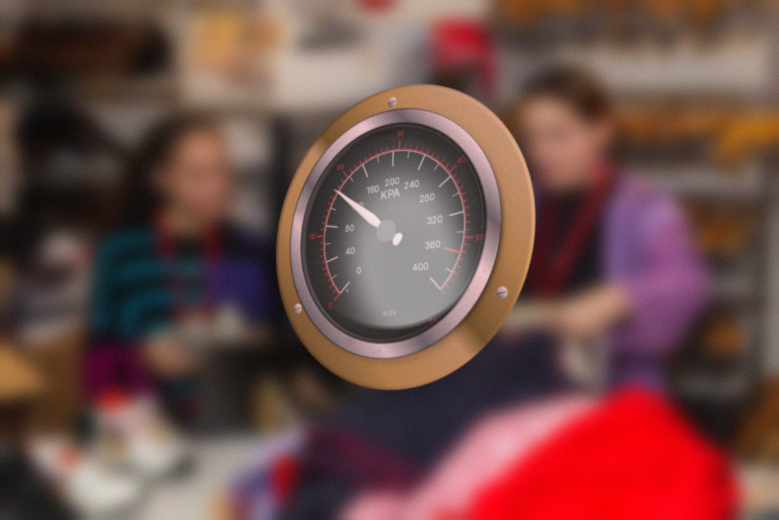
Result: 120 (kPa)
